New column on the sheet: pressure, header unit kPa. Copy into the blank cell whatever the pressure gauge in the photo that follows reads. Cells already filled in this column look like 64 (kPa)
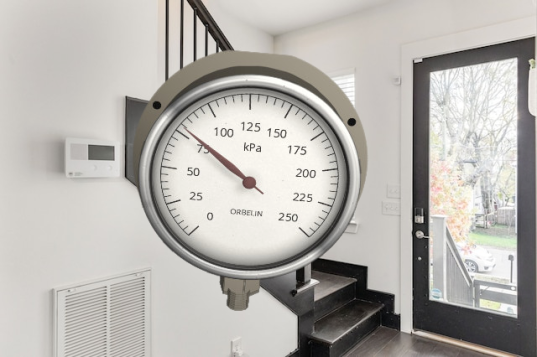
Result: 80 (kPa)
